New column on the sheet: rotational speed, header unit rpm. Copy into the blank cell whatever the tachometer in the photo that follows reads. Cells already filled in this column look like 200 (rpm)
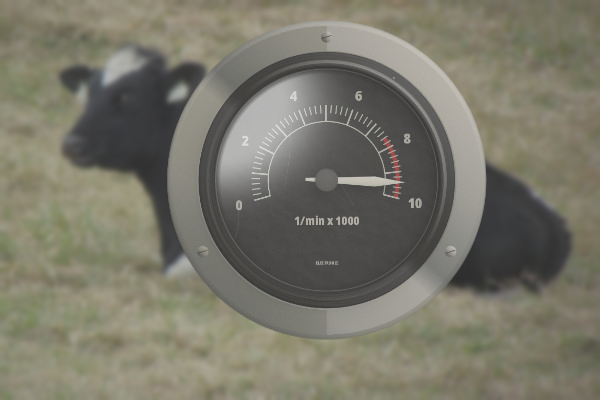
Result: 9400 (rpm)
